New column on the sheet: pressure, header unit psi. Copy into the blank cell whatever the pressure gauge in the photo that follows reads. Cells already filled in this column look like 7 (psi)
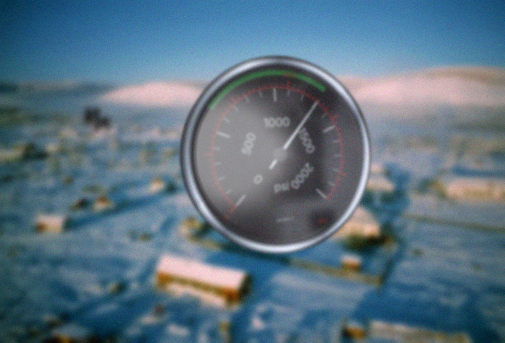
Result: 1300 (psi)
